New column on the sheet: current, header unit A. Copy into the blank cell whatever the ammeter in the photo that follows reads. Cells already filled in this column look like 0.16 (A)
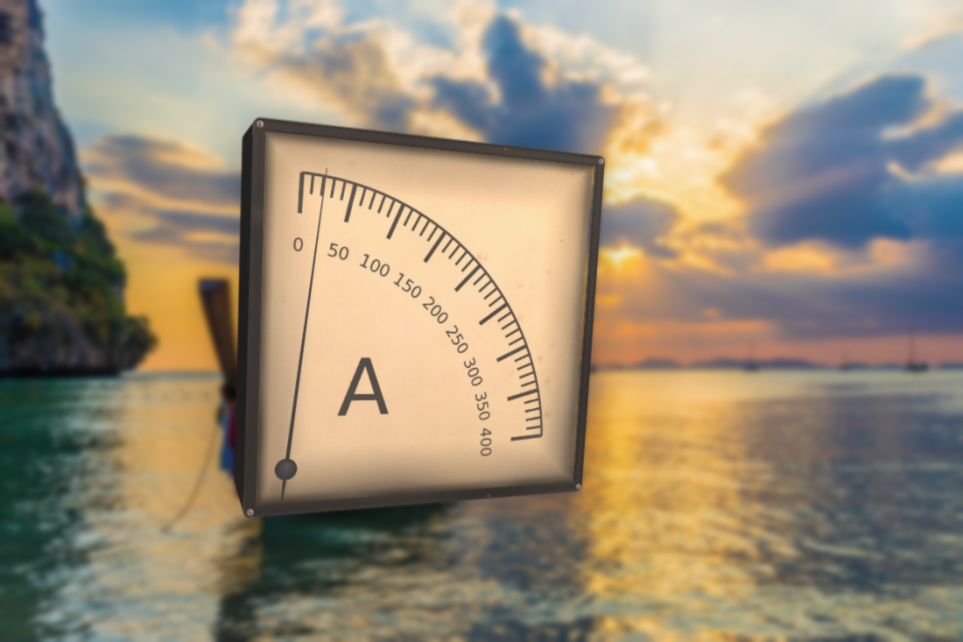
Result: 20 (A)
